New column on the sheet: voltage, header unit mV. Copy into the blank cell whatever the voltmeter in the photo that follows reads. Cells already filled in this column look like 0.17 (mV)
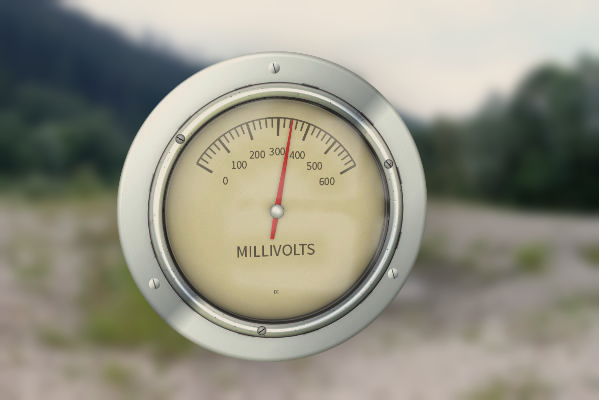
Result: 340 (mV)
